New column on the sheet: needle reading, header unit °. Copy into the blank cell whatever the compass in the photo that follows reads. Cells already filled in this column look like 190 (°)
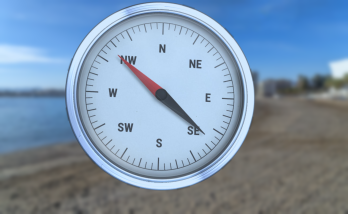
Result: 310 (°)
